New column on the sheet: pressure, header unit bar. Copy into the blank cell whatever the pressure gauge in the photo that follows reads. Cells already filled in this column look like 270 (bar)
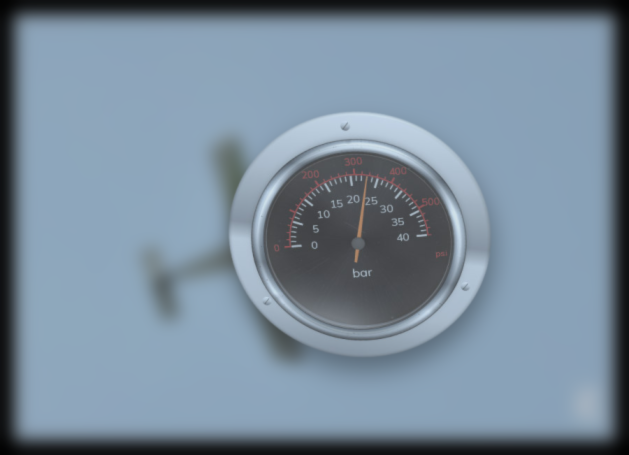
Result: 23 (bar)
